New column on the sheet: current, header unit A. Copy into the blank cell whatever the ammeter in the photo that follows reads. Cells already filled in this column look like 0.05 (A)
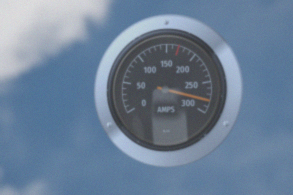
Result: 280 (A)
